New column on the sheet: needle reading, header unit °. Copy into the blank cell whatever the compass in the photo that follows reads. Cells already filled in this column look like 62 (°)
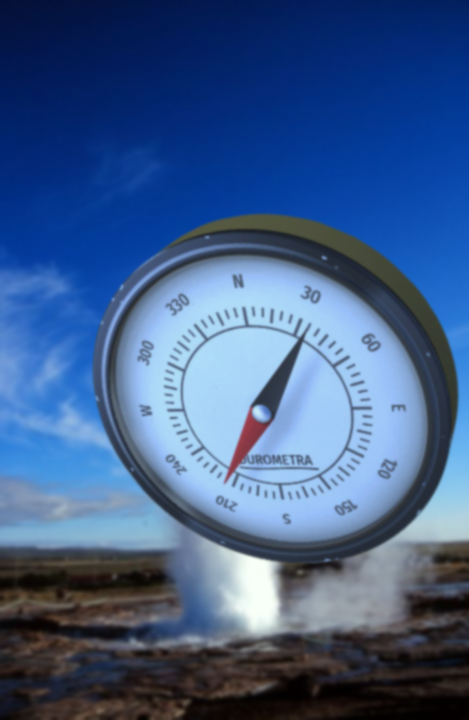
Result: 215 (°)
